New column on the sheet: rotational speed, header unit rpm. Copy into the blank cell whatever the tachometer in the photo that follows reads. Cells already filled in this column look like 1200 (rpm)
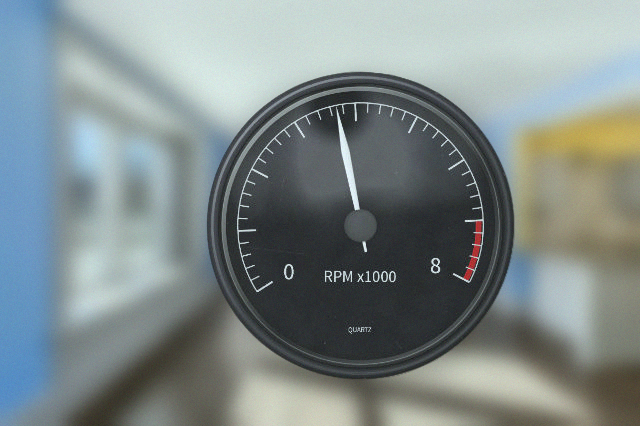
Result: 3700 (rpm)
